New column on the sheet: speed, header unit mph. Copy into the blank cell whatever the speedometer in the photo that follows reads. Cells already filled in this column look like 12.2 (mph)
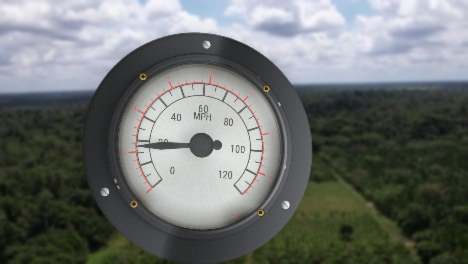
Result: 17.5 (mph)
